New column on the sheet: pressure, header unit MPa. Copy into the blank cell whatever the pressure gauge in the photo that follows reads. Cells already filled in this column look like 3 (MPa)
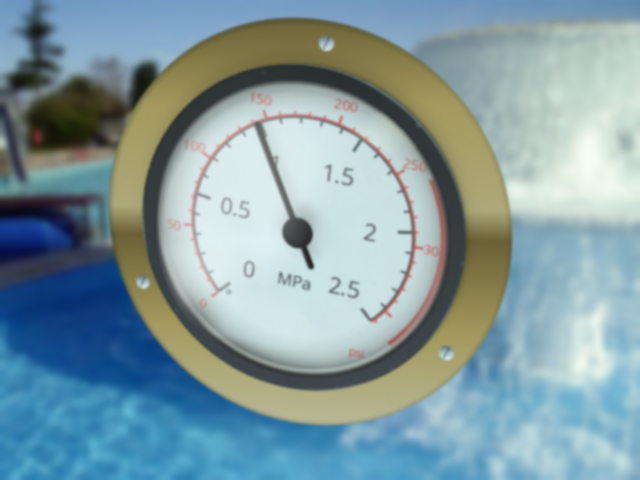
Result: 1 (MPa)
